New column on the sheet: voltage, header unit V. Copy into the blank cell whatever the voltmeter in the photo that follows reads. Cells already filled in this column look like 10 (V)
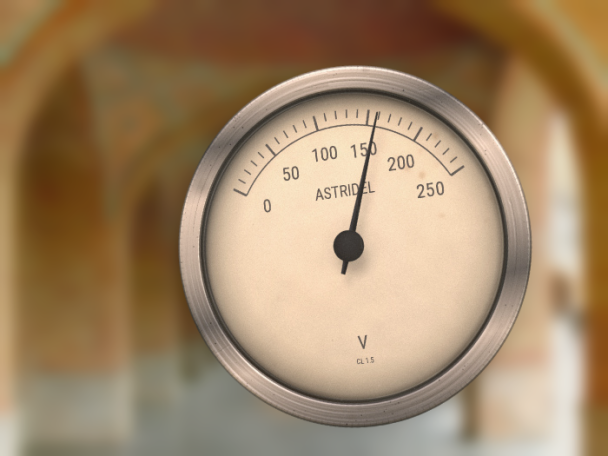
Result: 160 (V)
